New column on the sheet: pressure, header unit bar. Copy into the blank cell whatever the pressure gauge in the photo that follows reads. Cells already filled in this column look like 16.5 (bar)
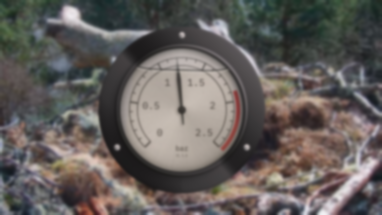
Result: 1.2 (bar)
